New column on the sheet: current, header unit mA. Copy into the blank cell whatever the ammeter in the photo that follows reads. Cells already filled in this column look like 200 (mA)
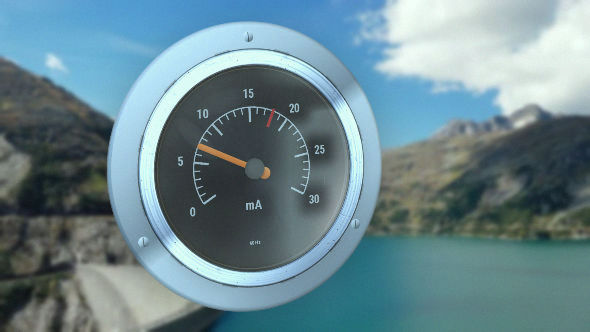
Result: 7 (mA)
